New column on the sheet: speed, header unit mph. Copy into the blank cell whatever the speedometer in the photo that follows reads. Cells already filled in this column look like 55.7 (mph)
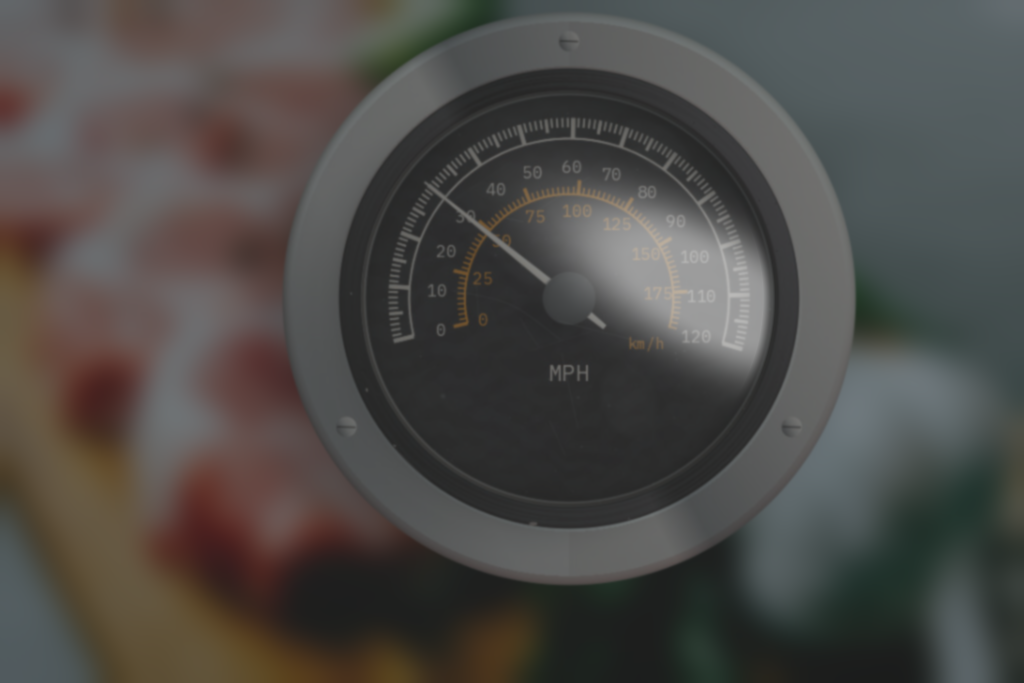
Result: 30 (mph)
